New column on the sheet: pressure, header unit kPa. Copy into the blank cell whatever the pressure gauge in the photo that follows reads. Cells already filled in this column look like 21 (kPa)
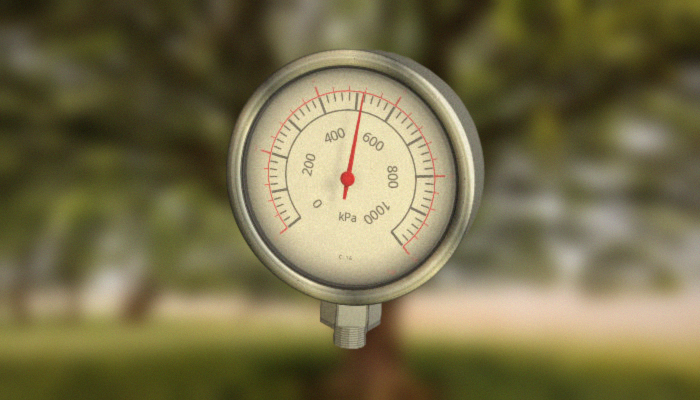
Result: 520 (kPa)
